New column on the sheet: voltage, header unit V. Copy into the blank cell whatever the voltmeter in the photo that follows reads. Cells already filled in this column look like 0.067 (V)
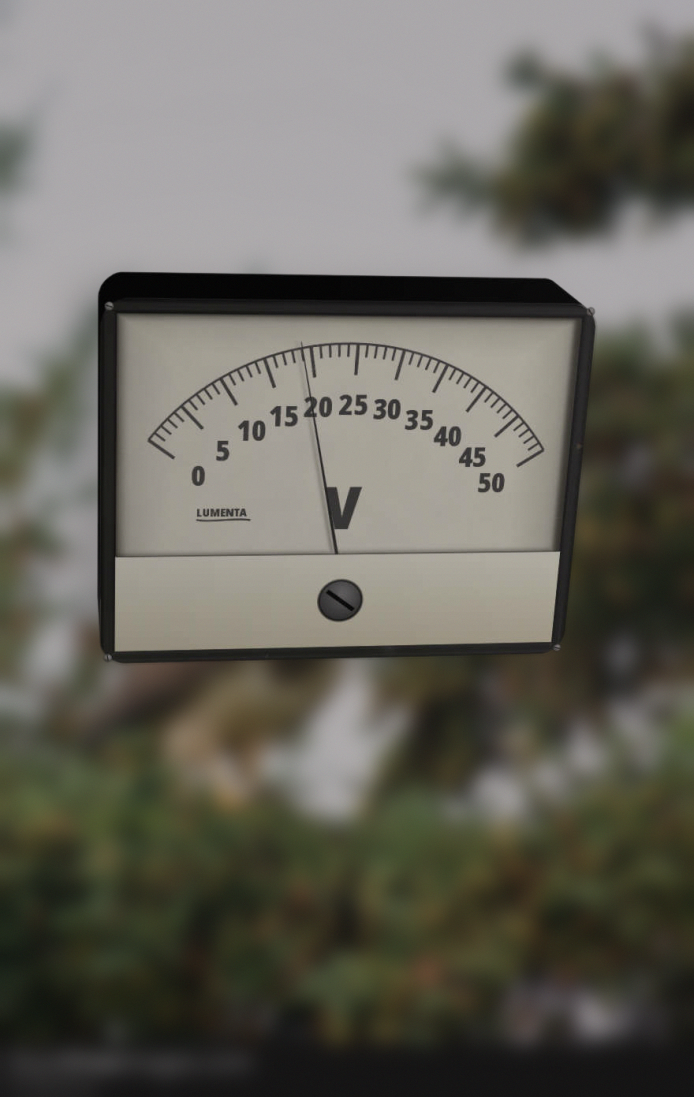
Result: 19 (V)
